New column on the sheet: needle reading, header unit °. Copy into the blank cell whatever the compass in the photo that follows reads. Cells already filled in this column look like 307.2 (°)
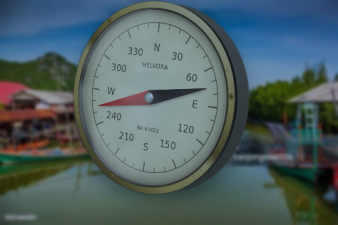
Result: 255 (°)
